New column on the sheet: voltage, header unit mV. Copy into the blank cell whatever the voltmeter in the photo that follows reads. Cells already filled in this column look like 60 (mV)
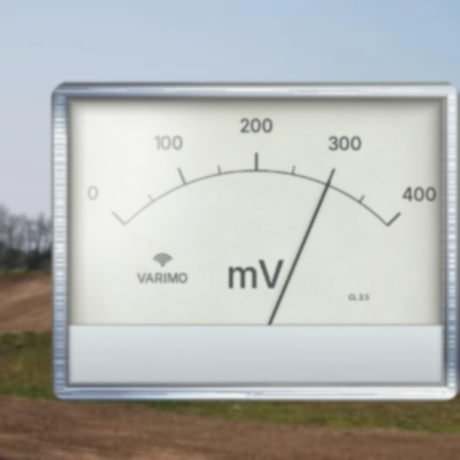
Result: 300 (mV)
